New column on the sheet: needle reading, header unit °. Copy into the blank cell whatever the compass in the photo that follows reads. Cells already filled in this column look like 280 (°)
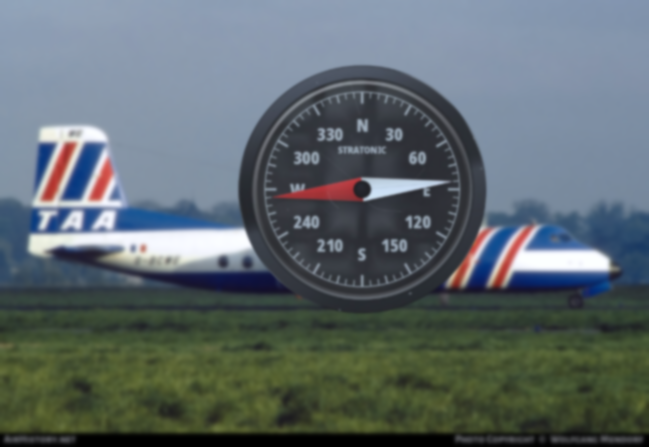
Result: 265 (°)
